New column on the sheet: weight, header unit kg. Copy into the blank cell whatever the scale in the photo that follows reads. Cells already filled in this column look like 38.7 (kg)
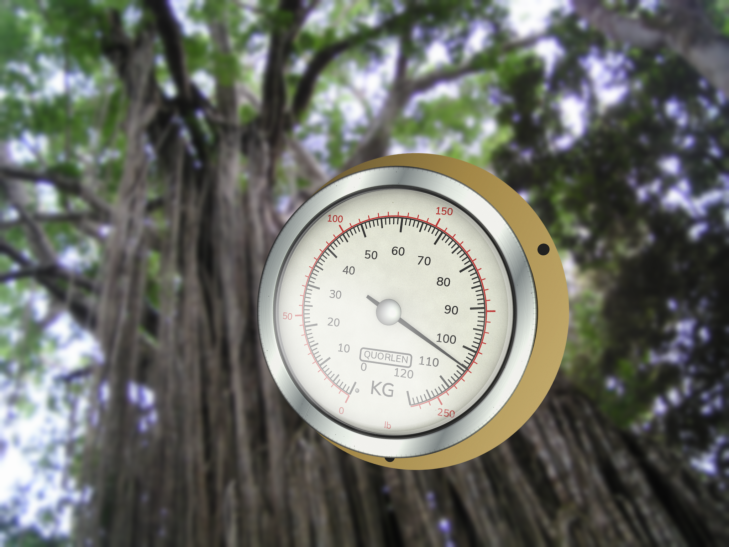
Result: 104 (kg)
